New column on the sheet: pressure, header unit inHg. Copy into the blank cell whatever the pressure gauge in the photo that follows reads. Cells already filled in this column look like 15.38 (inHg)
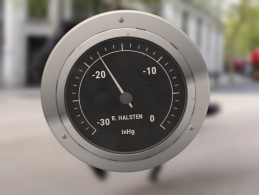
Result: -18 (inHg)
